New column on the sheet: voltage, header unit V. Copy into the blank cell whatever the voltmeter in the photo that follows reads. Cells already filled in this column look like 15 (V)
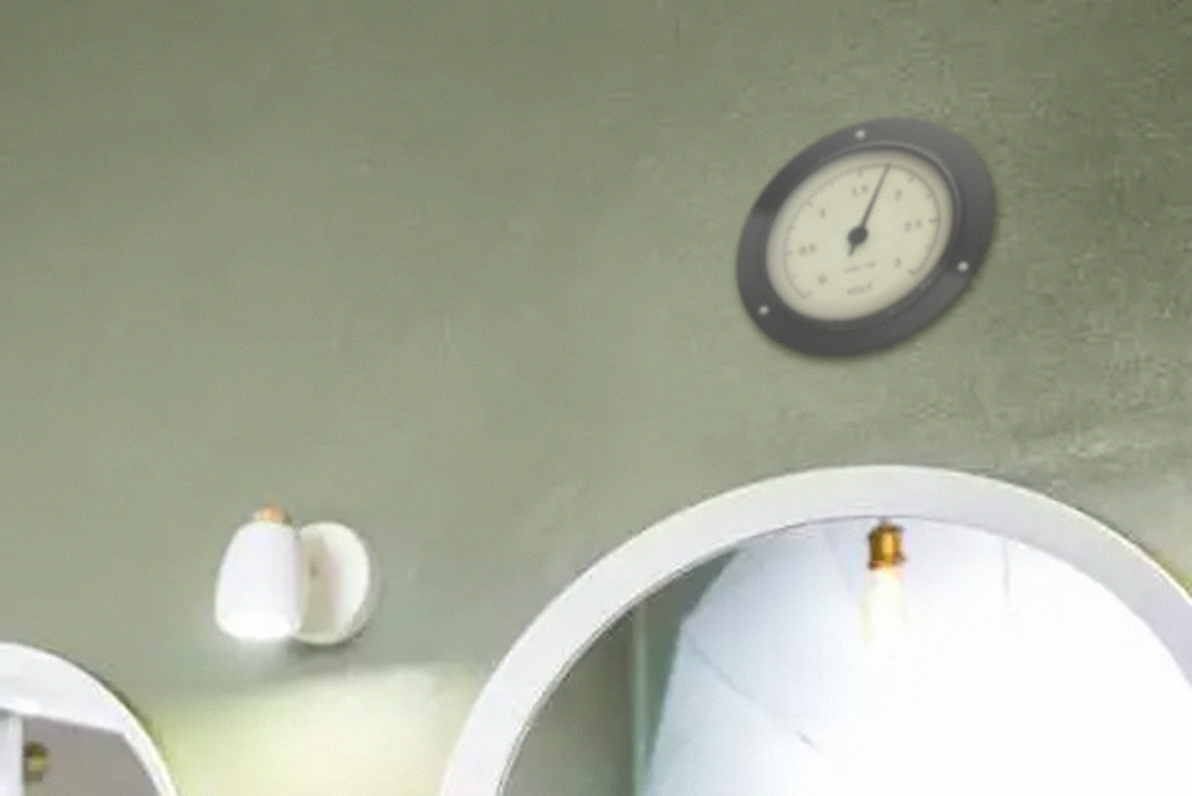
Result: 1.75 (V)
